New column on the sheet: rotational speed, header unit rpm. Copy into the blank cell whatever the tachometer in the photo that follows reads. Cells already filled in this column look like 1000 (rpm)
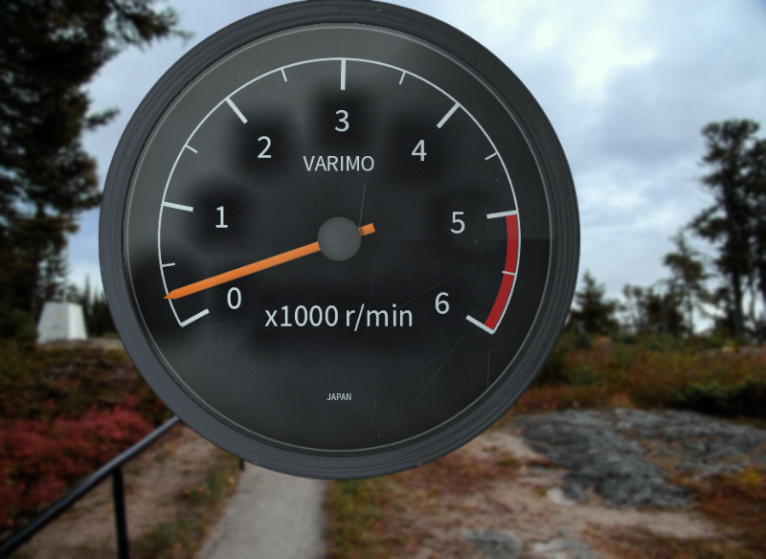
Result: 250 (rpm)
